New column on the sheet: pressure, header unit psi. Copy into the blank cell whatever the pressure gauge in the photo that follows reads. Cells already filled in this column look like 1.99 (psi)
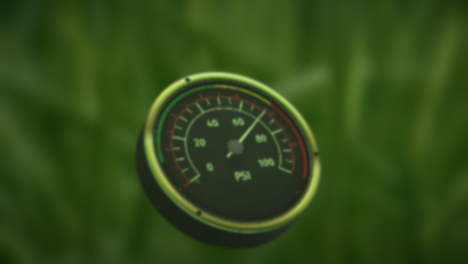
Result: 70 (psi)
